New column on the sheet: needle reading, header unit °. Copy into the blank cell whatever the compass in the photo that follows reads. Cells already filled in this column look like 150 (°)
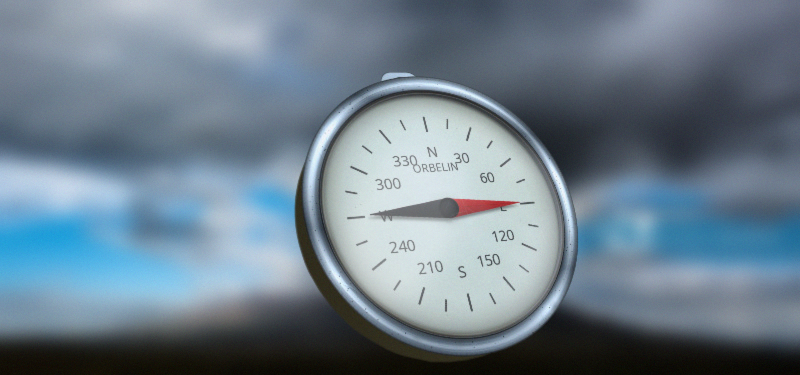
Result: 90 (°)
